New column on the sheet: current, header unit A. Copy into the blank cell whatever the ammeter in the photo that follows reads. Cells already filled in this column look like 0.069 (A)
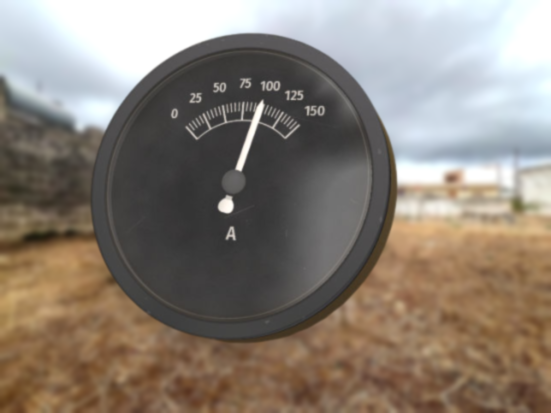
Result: 100 (A)
